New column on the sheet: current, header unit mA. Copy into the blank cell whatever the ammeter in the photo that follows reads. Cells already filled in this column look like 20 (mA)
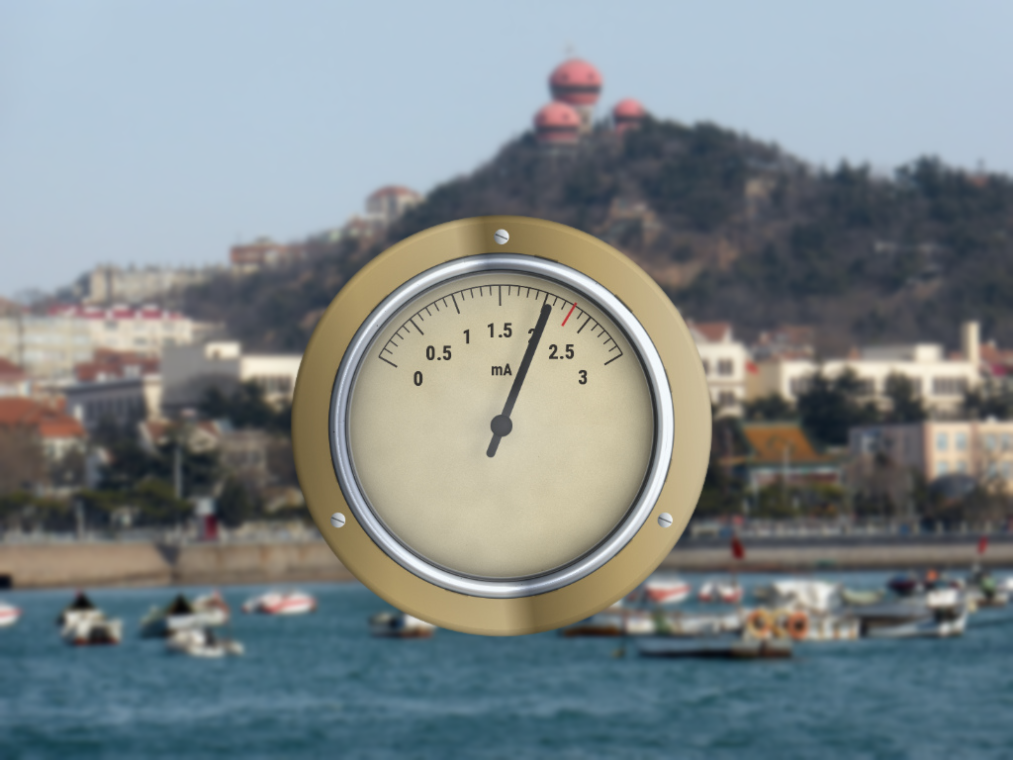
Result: 2.05 (mA)
